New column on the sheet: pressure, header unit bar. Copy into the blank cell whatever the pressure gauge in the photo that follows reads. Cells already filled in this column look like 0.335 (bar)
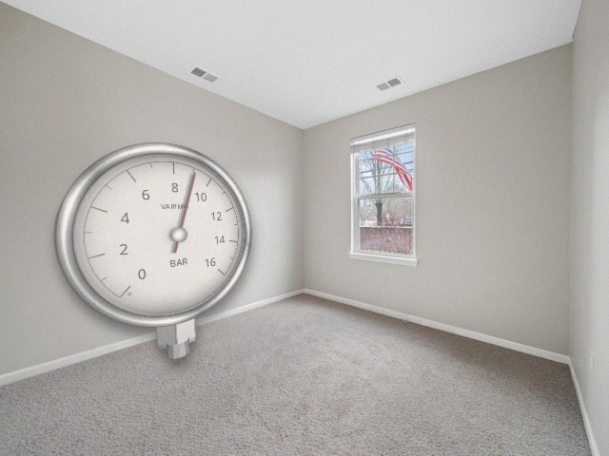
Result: 9 (bar)
